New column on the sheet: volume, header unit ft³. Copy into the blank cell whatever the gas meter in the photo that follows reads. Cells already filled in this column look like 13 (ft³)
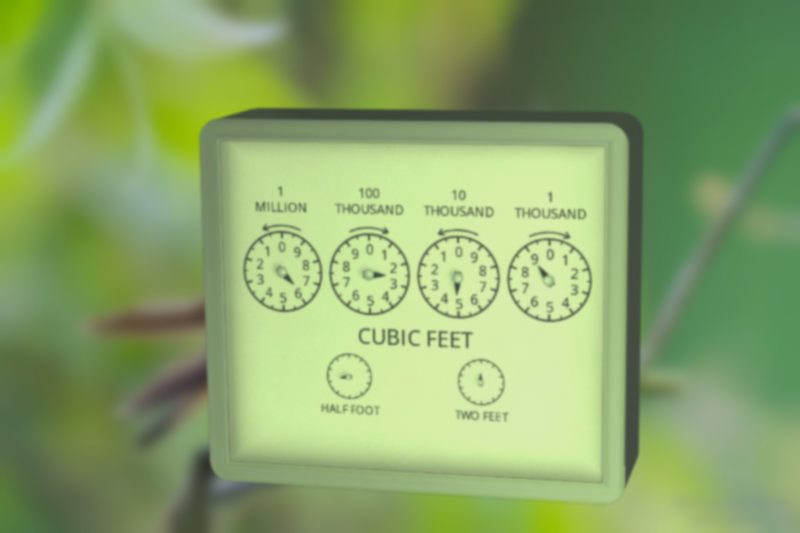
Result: 624900 (ft³)
